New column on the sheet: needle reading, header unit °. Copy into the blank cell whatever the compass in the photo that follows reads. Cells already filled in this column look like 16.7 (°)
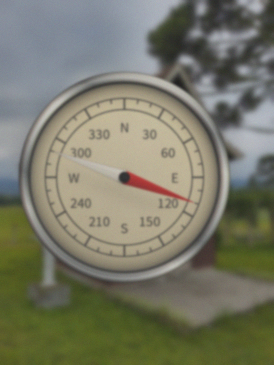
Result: 110 (°)
